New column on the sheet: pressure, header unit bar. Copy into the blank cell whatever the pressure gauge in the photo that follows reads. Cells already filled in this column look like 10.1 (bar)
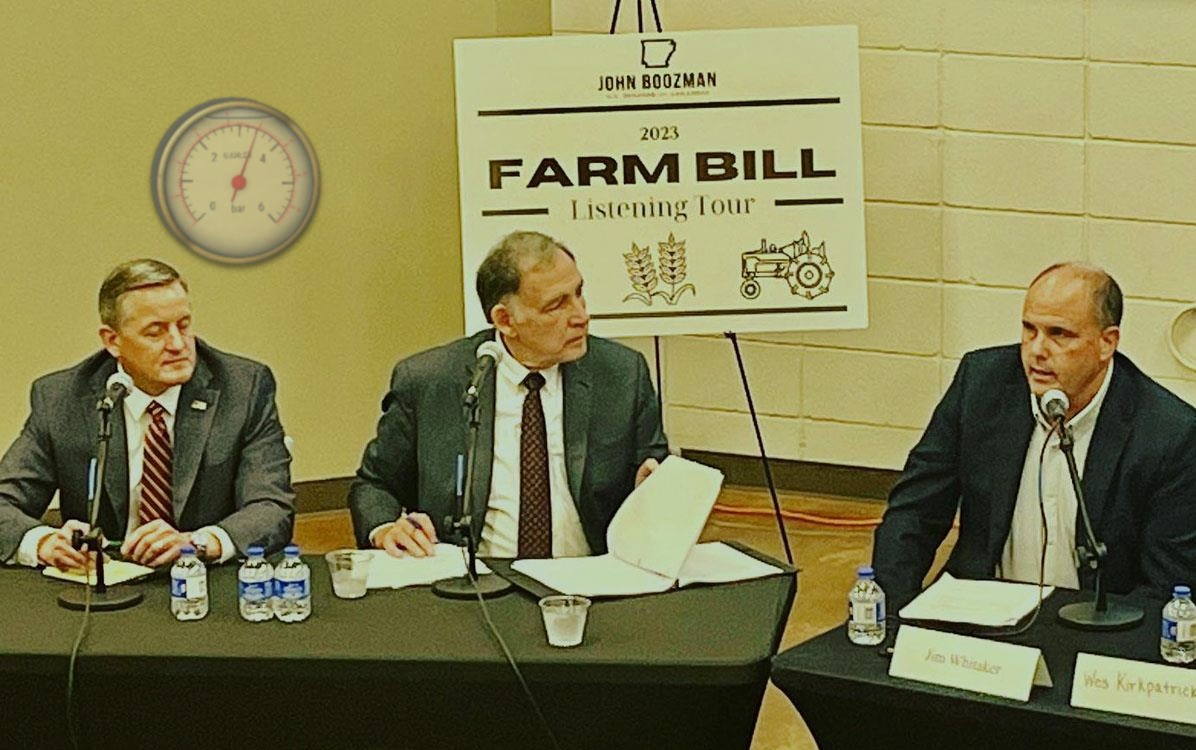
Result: 3.4 (bar)
